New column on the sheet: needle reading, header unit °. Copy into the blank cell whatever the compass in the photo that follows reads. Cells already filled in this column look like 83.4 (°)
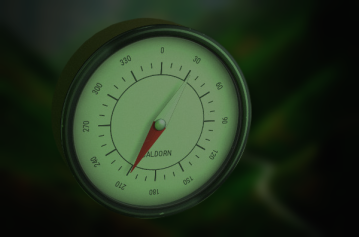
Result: 210 (°)
